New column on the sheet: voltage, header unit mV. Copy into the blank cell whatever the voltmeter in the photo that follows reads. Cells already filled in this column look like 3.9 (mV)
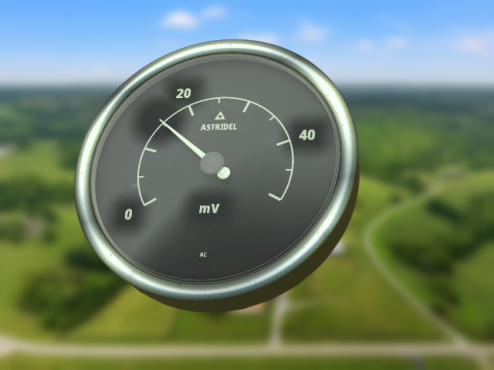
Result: 15 (mV)
